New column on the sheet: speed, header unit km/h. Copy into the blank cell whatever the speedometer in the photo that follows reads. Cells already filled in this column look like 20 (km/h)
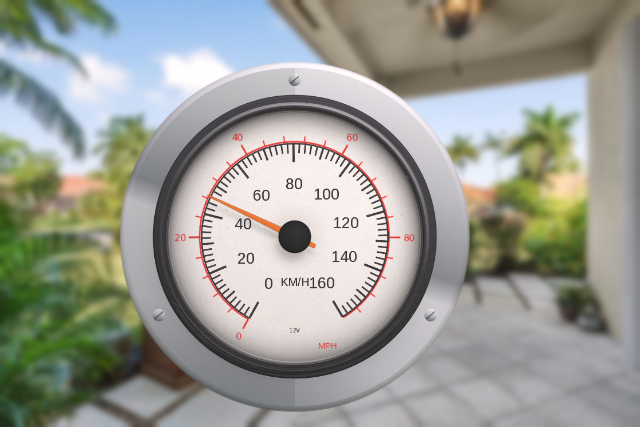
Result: 46 (km/h)
